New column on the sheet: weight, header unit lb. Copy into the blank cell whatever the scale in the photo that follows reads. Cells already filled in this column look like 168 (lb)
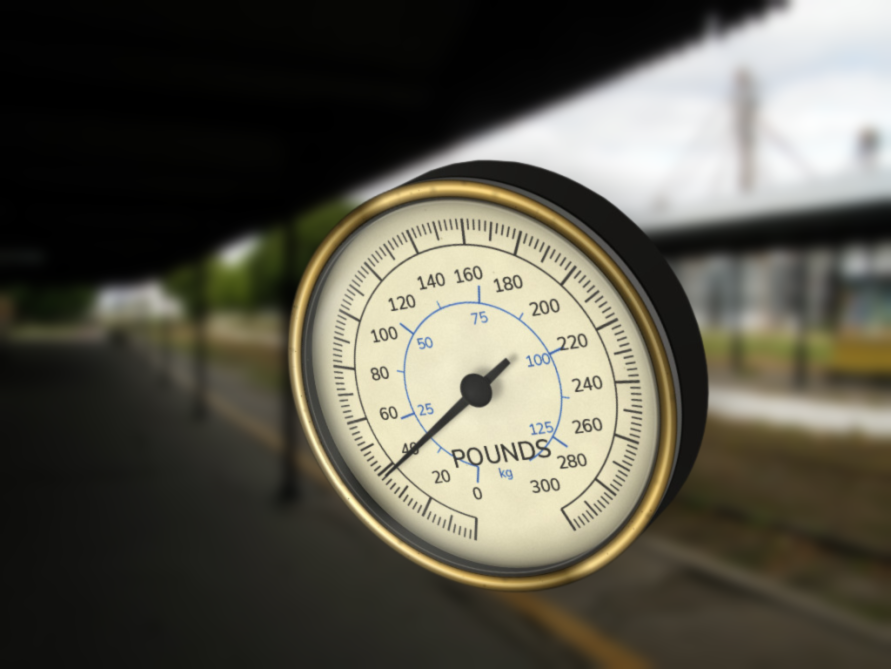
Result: 38 (lb)
